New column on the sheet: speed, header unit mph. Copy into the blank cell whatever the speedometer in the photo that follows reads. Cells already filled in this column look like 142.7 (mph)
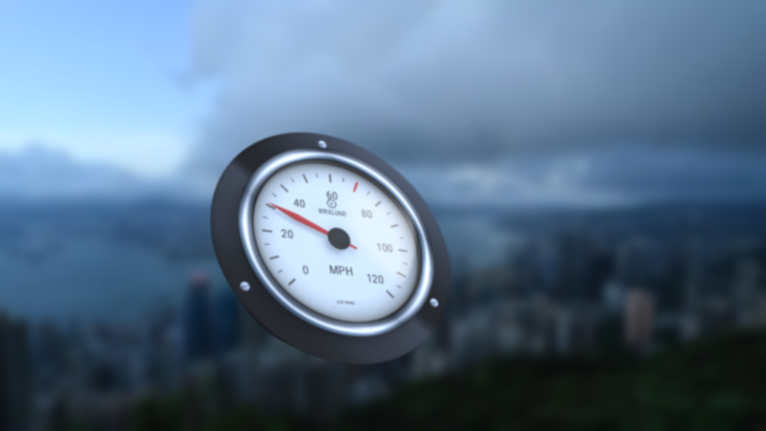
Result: 30 (mph)
